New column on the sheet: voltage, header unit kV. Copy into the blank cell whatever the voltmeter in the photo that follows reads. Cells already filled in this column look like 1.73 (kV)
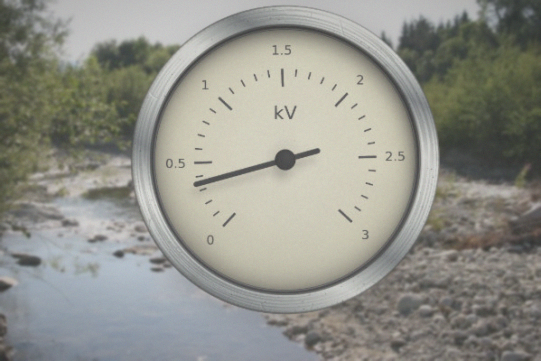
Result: 0.35 (kV)
